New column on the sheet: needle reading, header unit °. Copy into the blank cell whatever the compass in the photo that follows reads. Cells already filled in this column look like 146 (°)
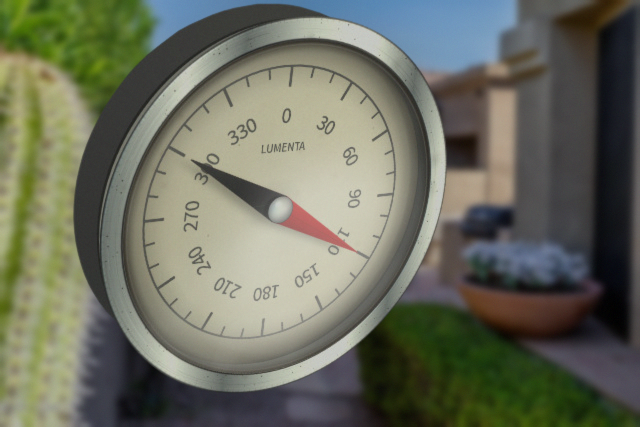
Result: 120 (°)
